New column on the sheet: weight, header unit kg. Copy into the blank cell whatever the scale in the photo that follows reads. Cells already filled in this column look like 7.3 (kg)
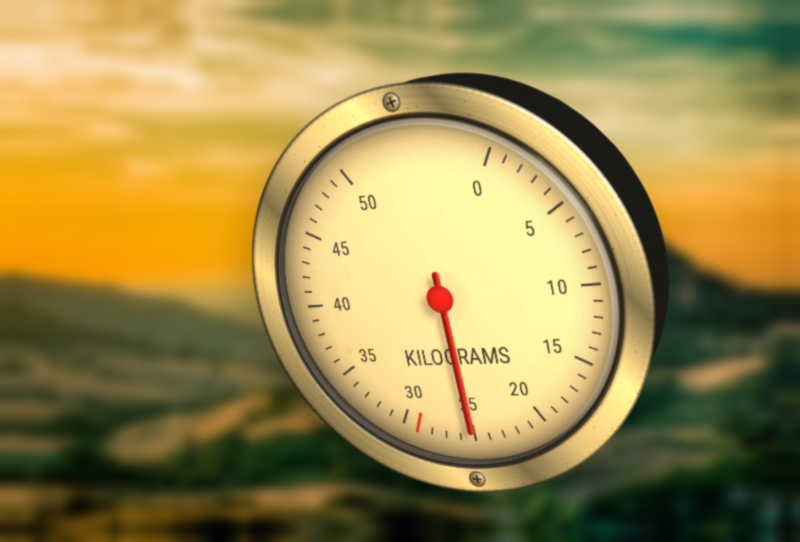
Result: 25 (kg)
